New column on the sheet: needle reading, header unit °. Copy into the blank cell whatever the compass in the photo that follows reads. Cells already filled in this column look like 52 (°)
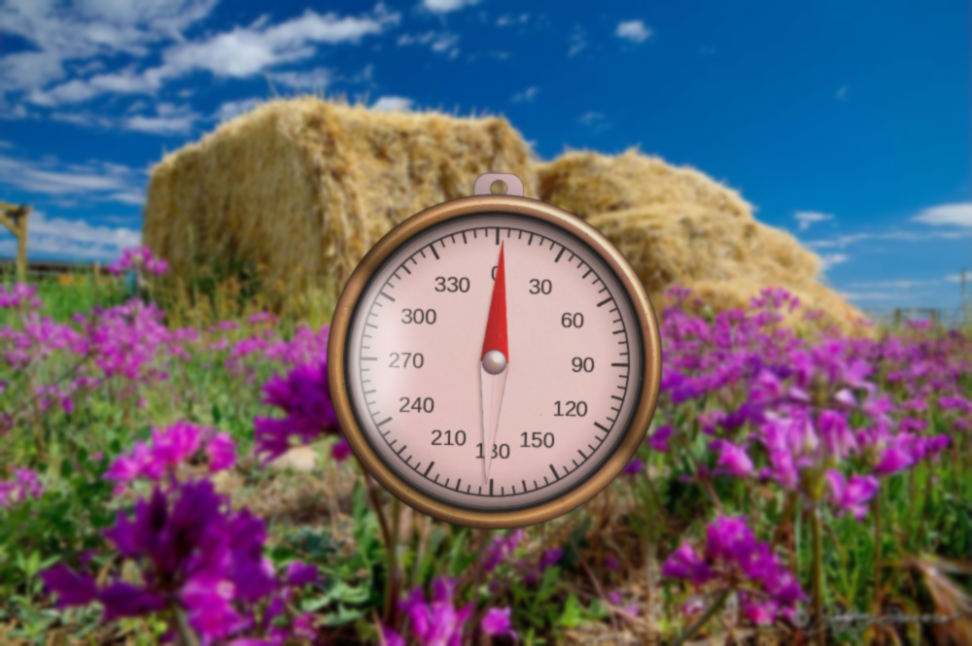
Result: 2.5 (°)
